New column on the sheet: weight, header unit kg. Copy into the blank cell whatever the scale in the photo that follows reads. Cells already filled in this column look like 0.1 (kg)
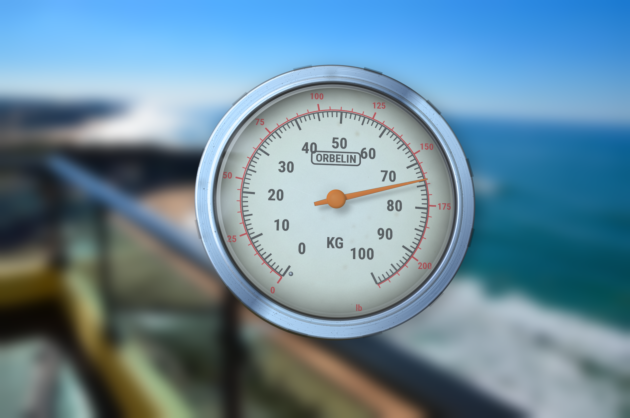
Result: 74 (kg)
